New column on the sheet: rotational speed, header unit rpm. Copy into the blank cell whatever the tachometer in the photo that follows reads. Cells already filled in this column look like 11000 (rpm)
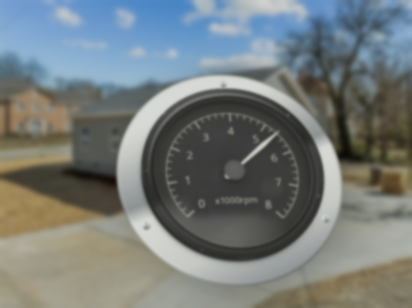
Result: 5400 (rpm)
